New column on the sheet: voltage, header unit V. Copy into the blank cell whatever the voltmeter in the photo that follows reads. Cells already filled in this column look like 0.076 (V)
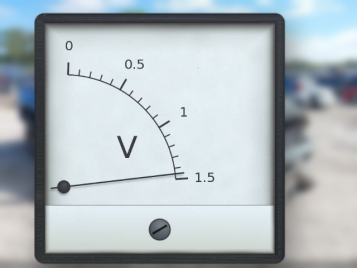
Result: 1.45 (V)
